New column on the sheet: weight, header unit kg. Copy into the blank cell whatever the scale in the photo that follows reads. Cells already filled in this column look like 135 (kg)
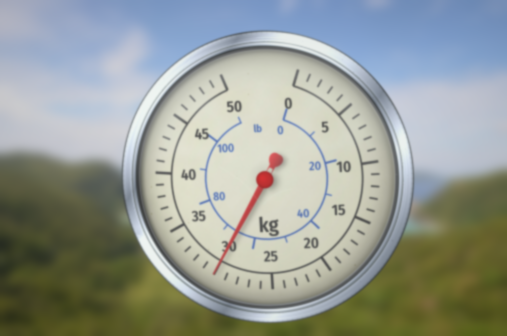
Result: 30 (kg)
